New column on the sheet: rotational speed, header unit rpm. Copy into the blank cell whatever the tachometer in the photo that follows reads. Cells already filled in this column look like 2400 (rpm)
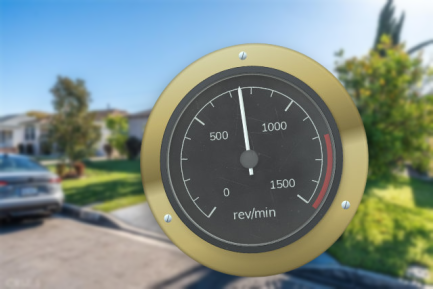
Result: 750 (rpm)
